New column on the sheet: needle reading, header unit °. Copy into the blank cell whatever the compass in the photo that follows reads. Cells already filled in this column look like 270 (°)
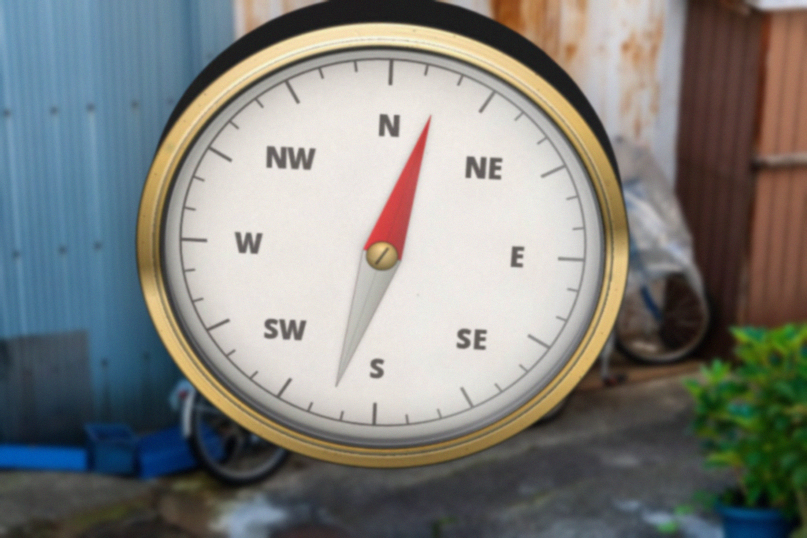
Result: 15 (°)
